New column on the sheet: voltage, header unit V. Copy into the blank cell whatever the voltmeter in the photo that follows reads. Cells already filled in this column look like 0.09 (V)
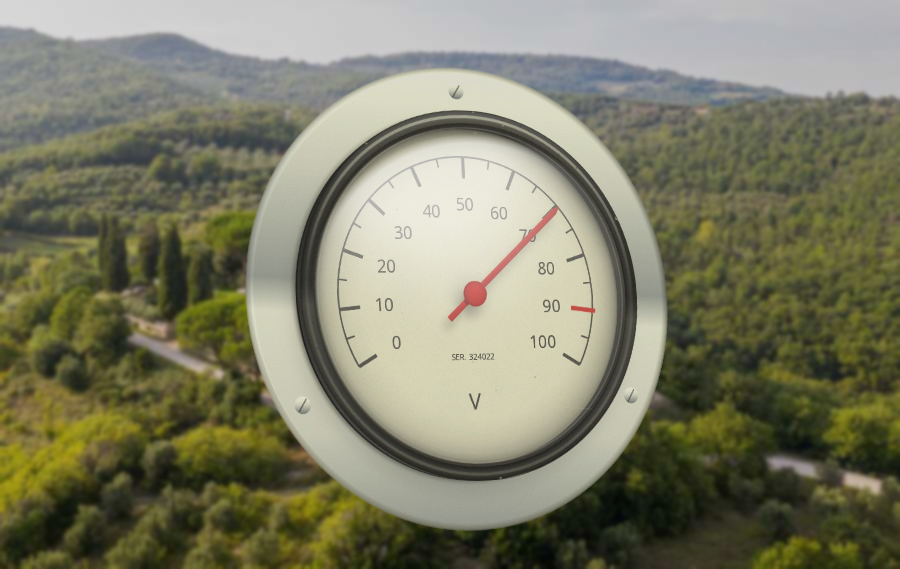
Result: 70 (V)
